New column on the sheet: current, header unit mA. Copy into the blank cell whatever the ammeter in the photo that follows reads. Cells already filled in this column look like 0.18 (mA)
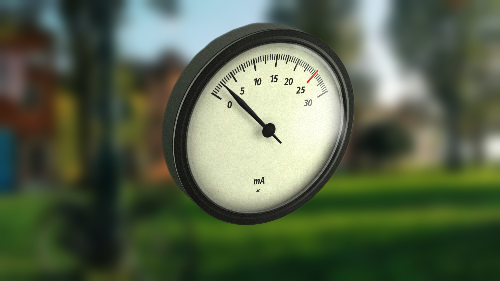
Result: 2.5 (mA)
